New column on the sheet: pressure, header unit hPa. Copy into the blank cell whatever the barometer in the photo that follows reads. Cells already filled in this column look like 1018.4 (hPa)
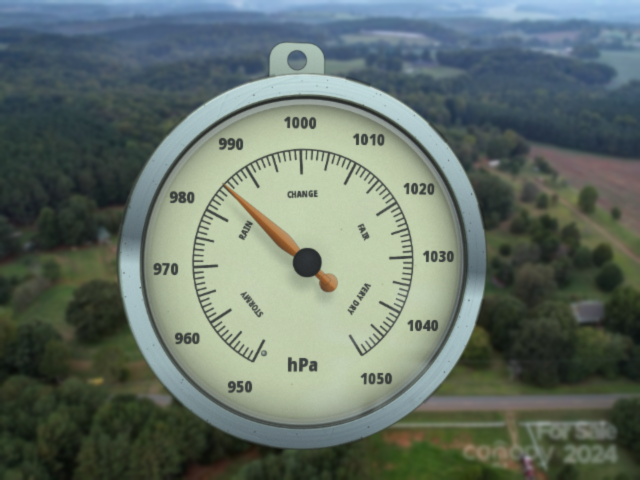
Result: 985 (hPa)
